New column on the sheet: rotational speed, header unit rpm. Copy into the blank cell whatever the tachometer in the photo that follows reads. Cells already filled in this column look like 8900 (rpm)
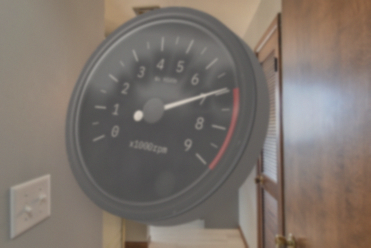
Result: 7000 (rpm)
